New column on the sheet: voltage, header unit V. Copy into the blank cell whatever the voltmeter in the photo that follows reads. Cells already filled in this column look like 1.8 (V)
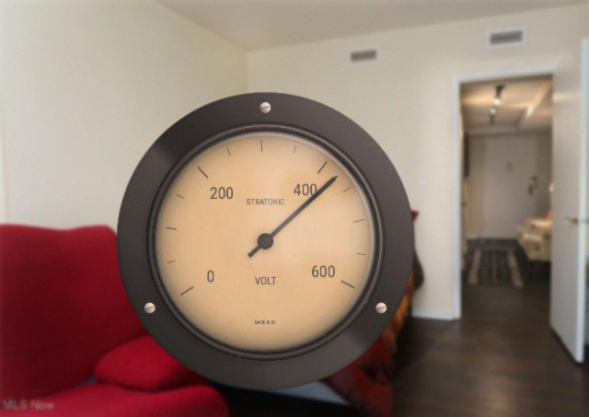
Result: 425 (V)
